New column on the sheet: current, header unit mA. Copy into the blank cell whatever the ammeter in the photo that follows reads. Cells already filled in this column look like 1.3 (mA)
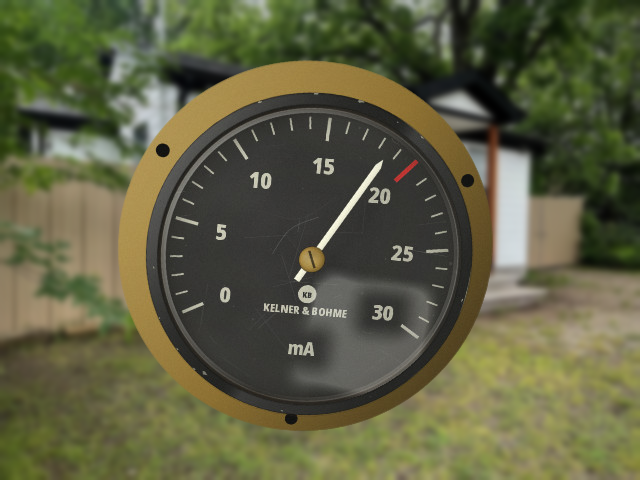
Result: 18.5 (mA)
